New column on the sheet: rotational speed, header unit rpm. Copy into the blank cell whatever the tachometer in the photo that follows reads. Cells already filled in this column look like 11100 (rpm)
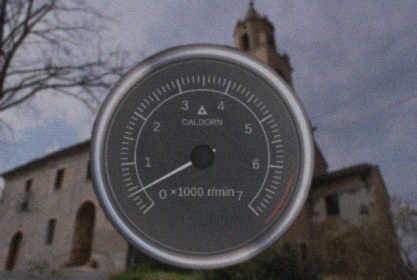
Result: 400 (rpm)
